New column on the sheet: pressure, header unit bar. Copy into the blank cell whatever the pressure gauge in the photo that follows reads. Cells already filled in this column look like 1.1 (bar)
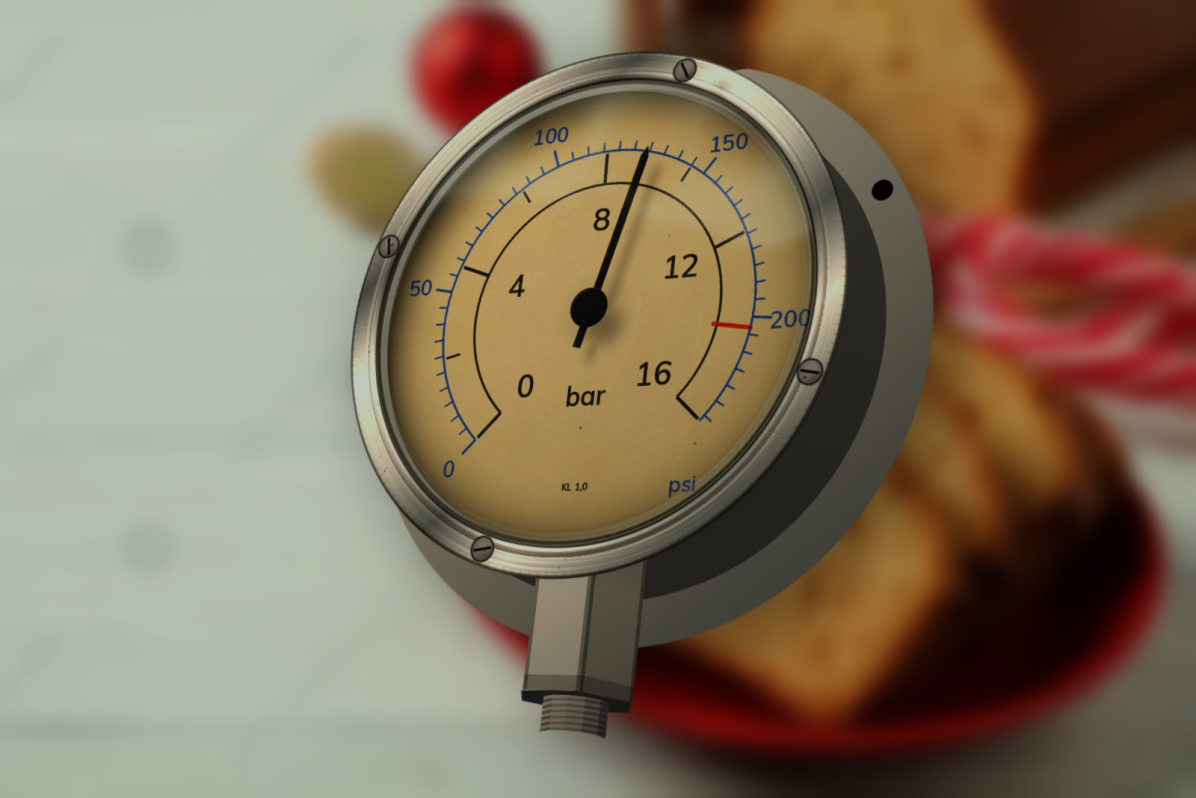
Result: 9 (bar)
